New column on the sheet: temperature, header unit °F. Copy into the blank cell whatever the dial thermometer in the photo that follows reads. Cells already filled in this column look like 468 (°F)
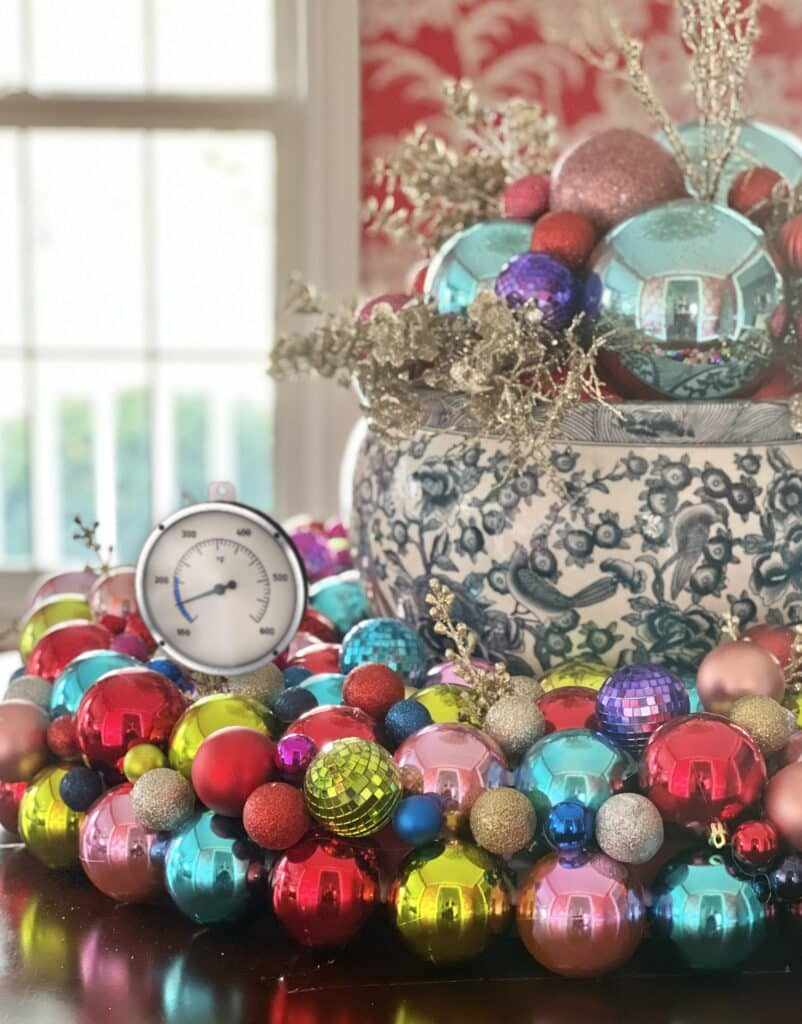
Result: 150 (°F)
